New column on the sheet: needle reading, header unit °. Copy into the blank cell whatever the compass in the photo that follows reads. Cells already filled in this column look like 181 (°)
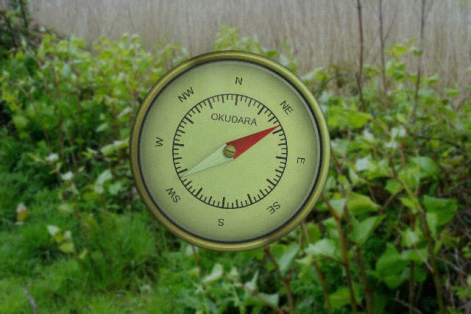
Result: 55 (°)
